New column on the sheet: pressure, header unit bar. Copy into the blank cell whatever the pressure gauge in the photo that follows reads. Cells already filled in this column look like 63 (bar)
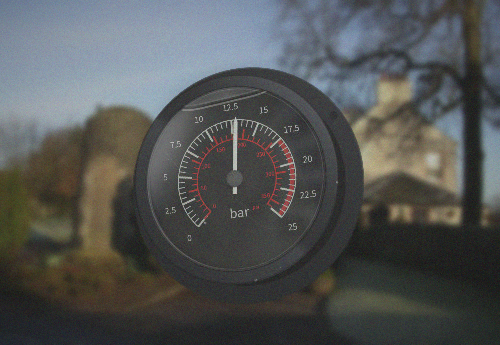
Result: 13 (bar)
